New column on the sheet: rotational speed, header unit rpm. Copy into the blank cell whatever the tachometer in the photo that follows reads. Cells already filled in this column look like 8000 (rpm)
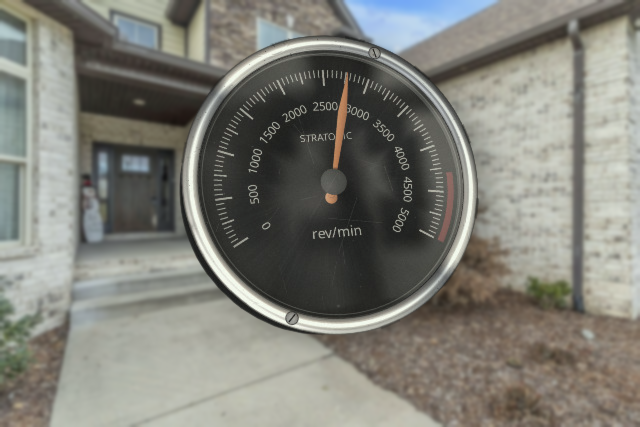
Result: 2750 (rpm)
